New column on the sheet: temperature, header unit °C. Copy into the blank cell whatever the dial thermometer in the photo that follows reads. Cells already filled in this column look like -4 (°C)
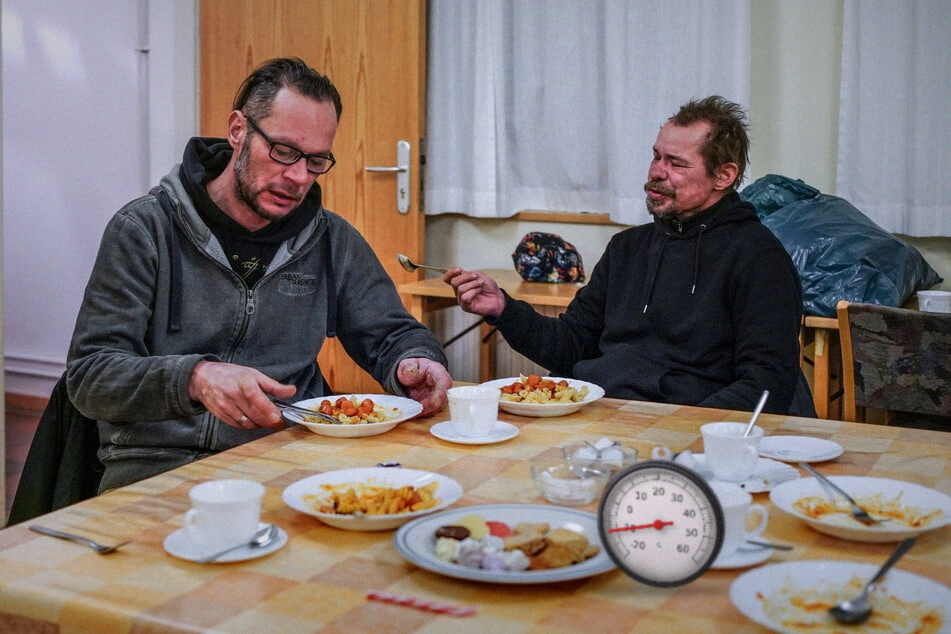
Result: -10 (°C)
